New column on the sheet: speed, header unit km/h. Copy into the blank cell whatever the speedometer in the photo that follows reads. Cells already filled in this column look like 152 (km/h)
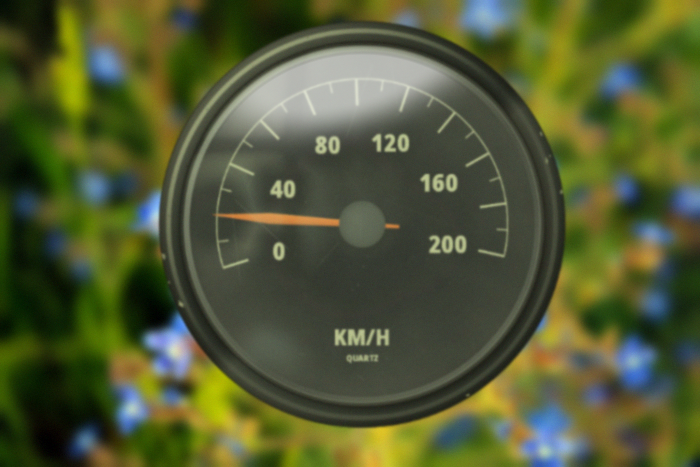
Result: 20 (km/h)
